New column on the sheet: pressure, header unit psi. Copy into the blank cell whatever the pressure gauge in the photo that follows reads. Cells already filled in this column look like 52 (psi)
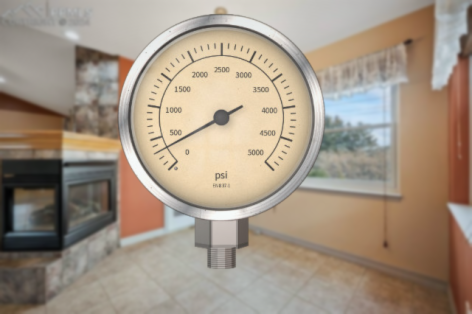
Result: 300 (psi)
